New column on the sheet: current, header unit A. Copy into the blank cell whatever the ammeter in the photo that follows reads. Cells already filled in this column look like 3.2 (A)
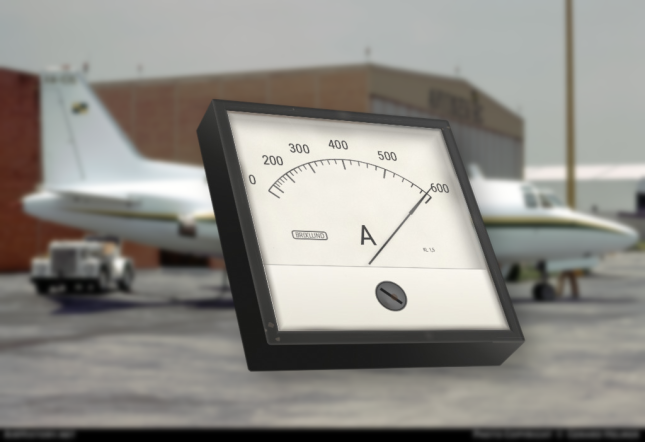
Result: 590 (A)
